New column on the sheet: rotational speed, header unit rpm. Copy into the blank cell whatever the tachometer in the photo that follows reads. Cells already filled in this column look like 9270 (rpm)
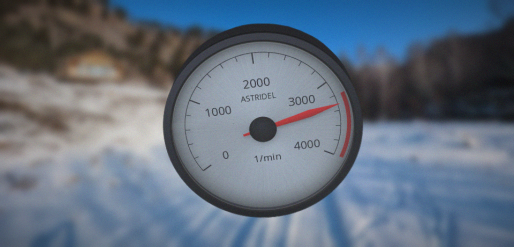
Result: 3300 (rpm)
